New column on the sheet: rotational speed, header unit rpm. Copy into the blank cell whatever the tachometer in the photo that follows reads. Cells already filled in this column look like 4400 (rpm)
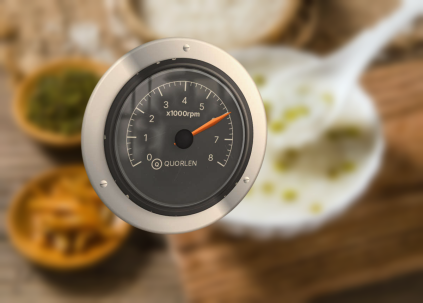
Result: 6000 (rpm)
